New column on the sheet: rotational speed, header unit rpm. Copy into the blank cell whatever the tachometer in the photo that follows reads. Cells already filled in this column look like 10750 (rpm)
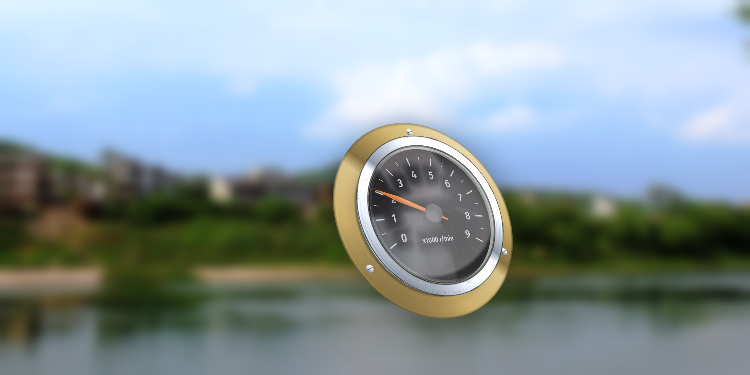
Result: 2000 (rpm)
